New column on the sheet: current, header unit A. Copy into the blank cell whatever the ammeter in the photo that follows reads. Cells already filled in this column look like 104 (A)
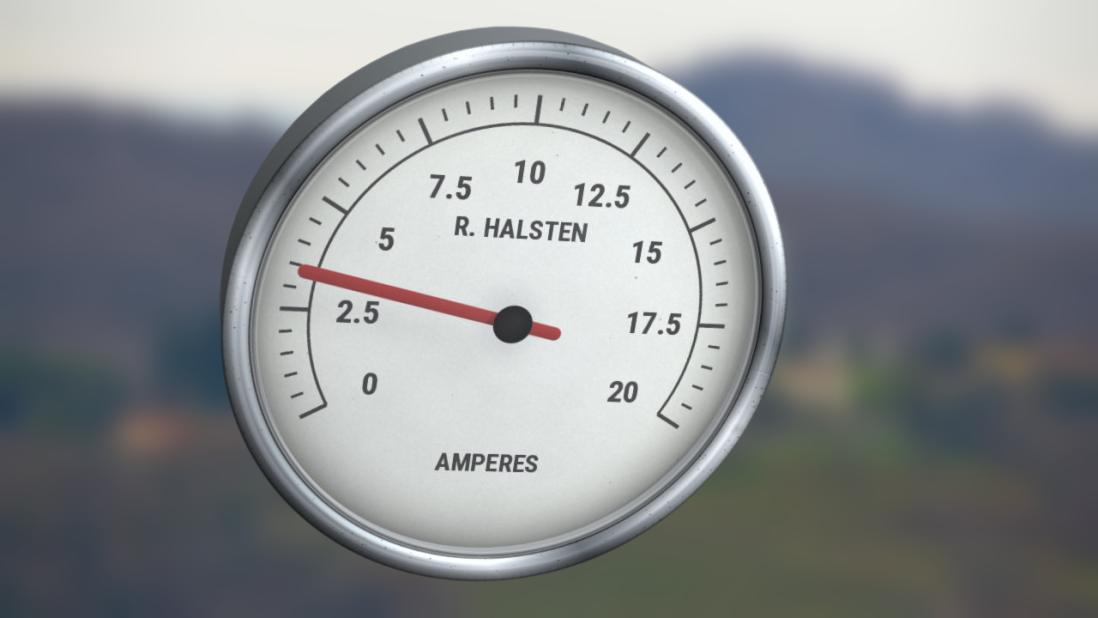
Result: 3.5 (A)
